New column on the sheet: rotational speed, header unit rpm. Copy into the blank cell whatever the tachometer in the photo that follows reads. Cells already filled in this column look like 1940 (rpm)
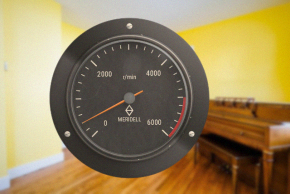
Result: 400 (rpm)
